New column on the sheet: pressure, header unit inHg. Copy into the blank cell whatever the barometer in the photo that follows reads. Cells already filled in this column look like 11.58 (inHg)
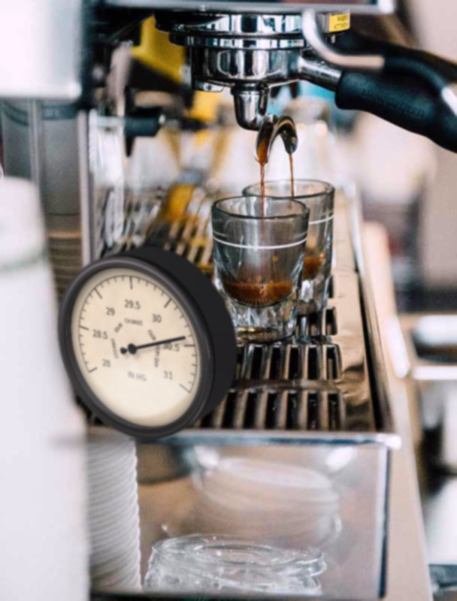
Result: 30.4 (inHg)
